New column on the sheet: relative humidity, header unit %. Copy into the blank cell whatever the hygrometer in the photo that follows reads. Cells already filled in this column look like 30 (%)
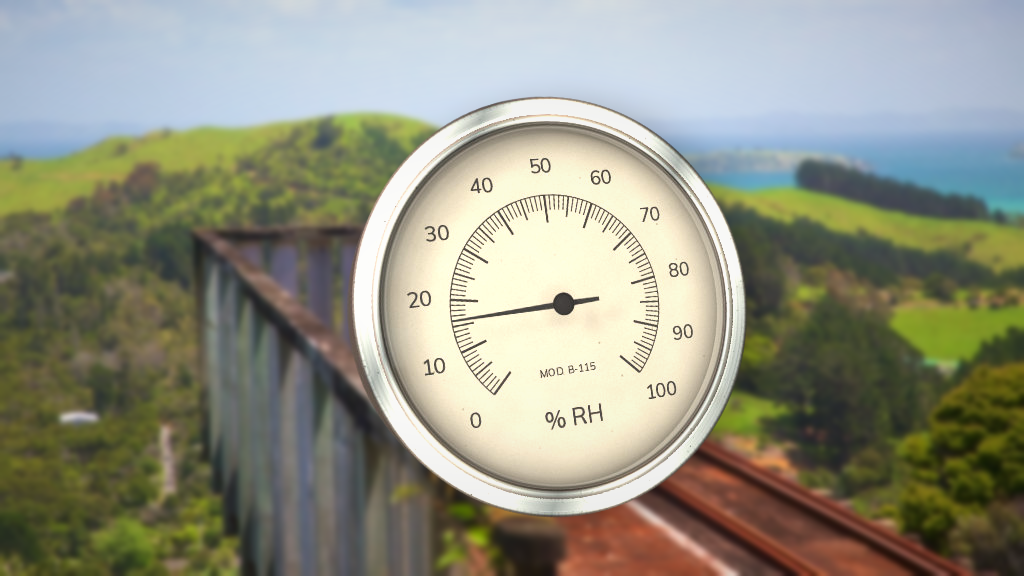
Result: 16 (%)
